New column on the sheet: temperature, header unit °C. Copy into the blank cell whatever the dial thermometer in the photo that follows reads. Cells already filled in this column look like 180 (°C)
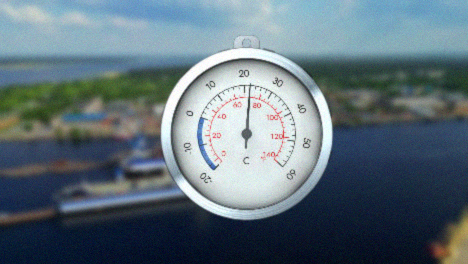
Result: 22 (°C)
